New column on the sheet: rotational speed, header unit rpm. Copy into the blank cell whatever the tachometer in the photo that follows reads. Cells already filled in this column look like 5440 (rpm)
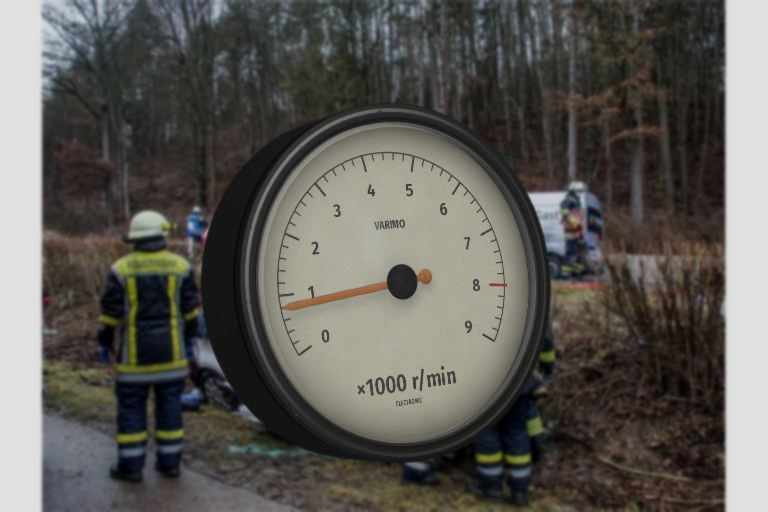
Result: 800 (rpm)
